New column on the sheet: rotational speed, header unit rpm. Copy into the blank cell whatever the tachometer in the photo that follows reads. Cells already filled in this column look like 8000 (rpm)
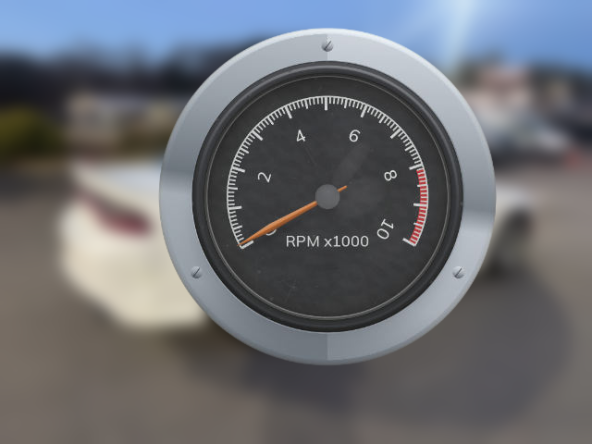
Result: 100 (rpm)
